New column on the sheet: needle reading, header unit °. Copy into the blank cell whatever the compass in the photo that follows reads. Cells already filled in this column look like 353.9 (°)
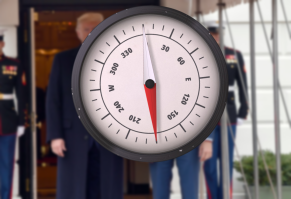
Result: 180 (°)
